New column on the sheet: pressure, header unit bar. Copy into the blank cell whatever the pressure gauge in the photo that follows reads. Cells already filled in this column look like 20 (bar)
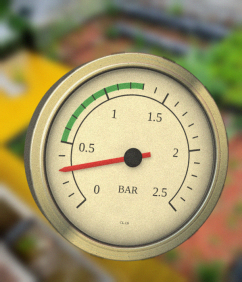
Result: 0.3 (bar)
